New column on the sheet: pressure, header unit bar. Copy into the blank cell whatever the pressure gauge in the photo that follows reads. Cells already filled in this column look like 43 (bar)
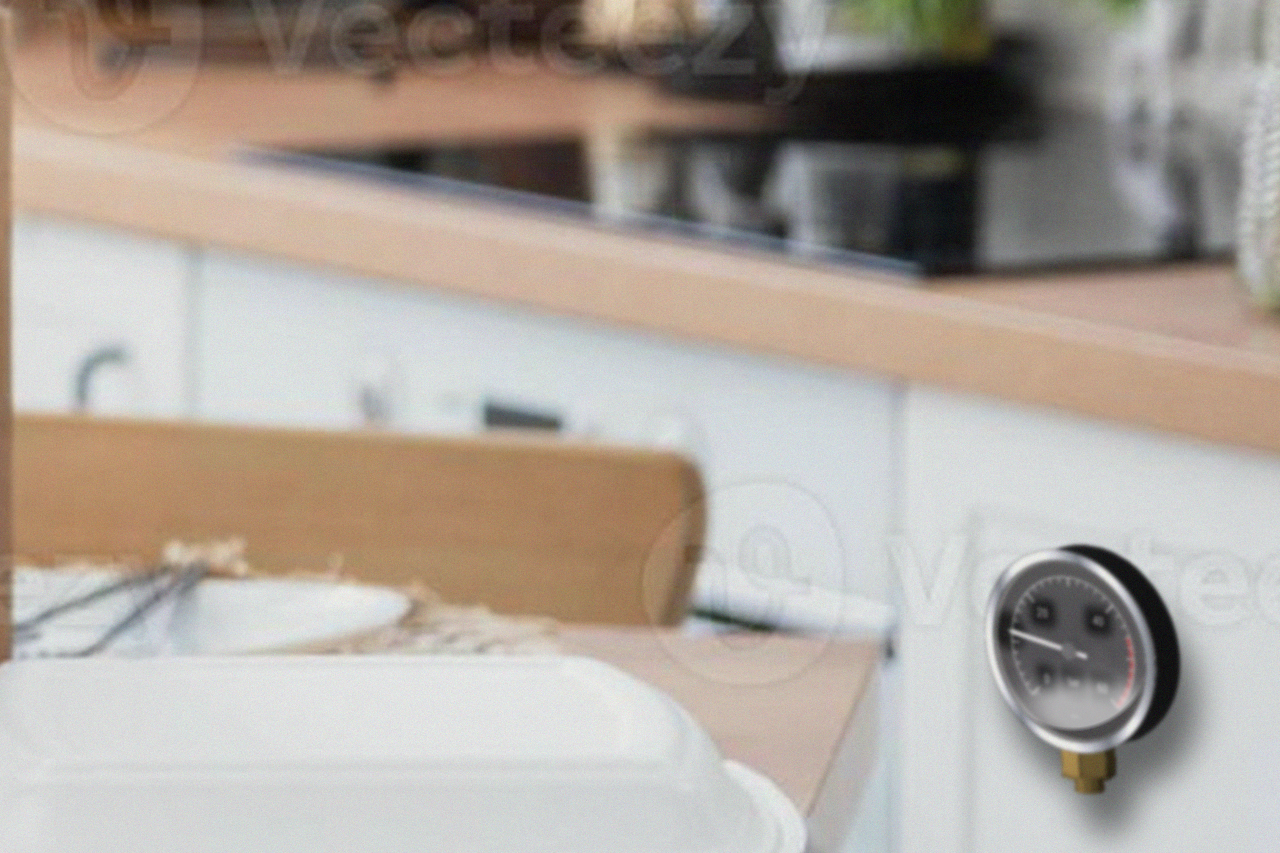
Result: 12 (bar)
